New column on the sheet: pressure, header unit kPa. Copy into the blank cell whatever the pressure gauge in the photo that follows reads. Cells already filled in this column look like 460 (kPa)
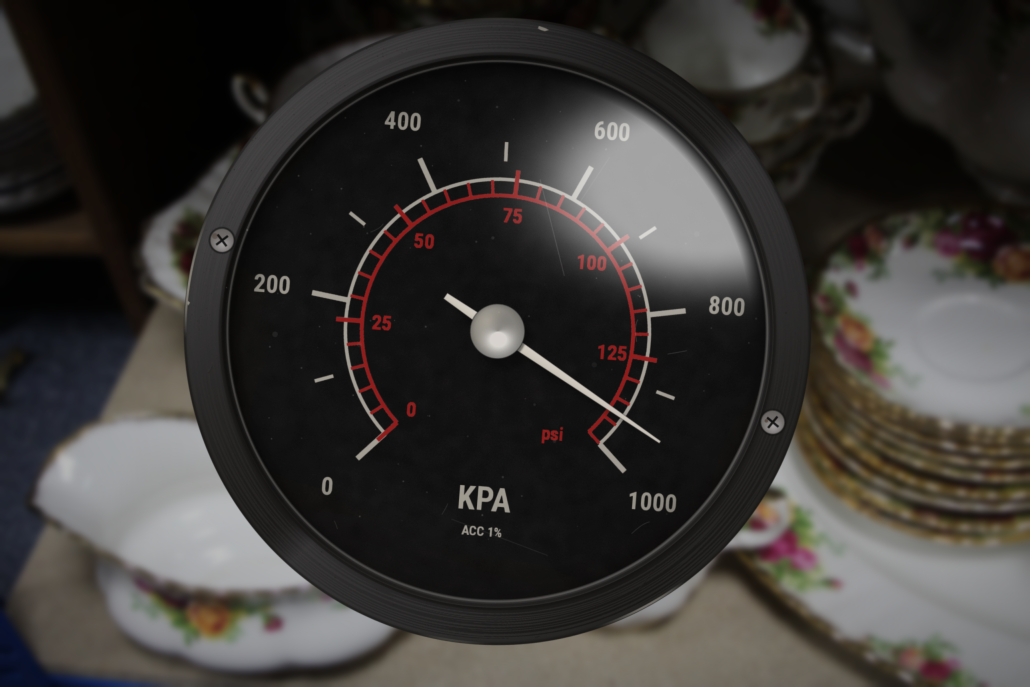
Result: 950 (kPa)
